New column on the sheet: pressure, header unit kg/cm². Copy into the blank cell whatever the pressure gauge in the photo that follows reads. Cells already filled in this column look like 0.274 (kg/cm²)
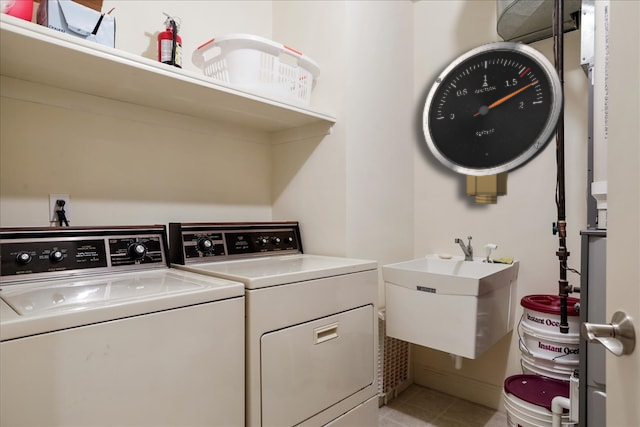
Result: 1.75 (kg/cm²)
